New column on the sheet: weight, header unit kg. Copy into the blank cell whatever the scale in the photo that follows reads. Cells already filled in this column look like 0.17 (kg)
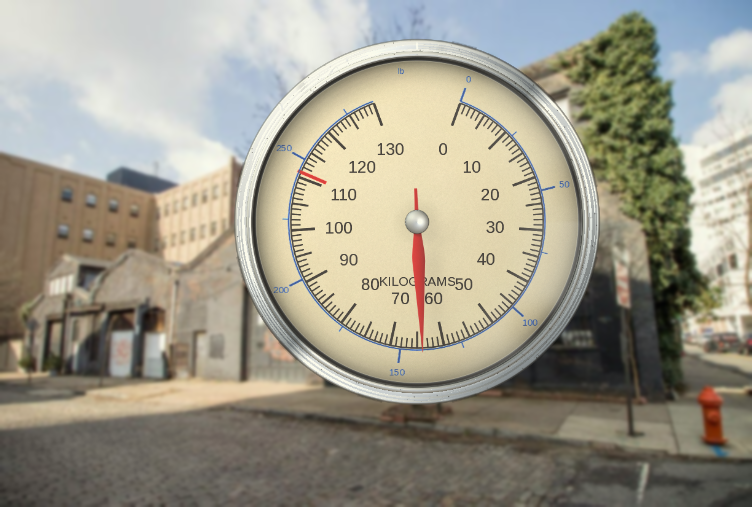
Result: 64 (kg)
